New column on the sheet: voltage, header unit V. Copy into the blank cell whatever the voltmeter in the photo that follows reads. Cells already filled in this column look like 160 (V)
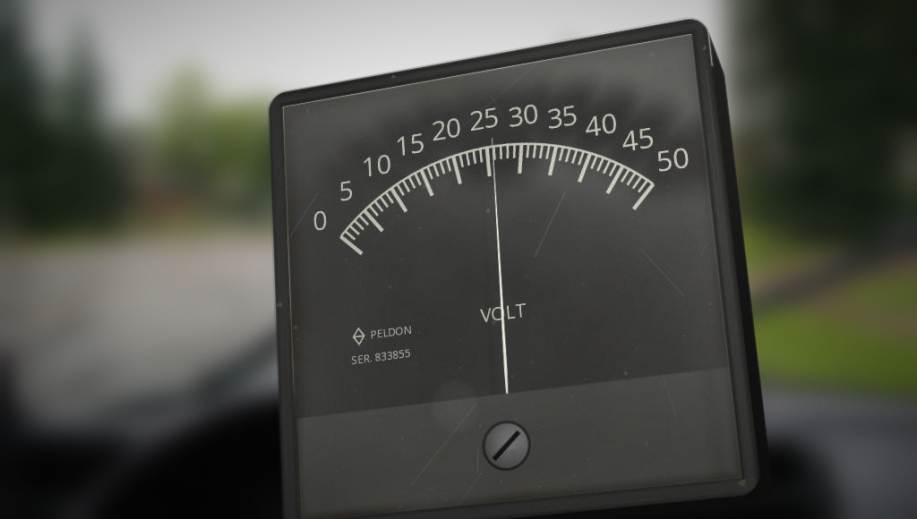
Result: 26 (V)
